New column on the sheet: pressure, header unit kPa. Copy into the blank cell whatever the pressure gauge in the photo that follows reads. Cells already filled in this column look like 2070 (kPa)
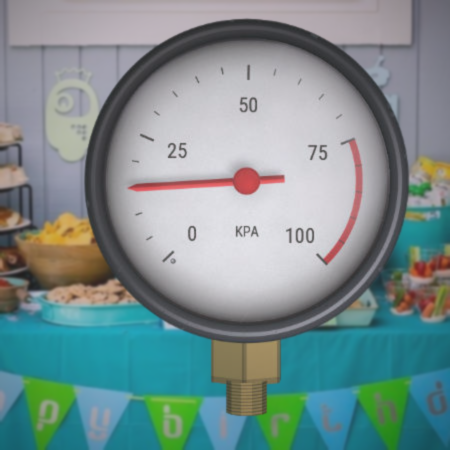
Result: 15 (kPa)
